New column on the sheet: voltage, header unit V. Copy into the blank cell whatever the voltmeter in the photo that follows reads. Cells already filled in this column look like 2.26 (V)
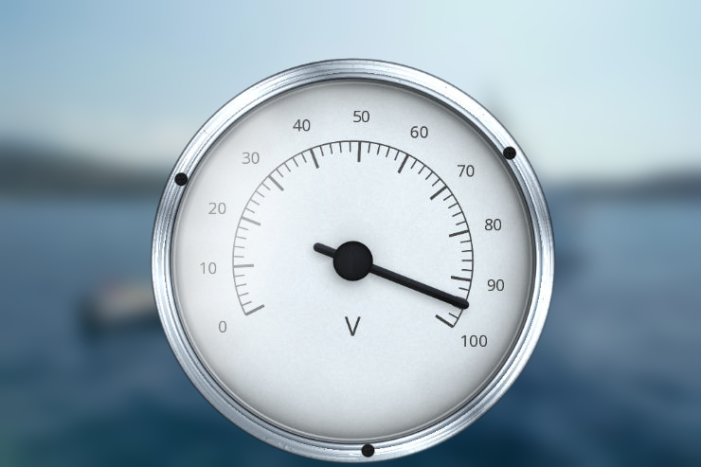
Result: 95 (V)
